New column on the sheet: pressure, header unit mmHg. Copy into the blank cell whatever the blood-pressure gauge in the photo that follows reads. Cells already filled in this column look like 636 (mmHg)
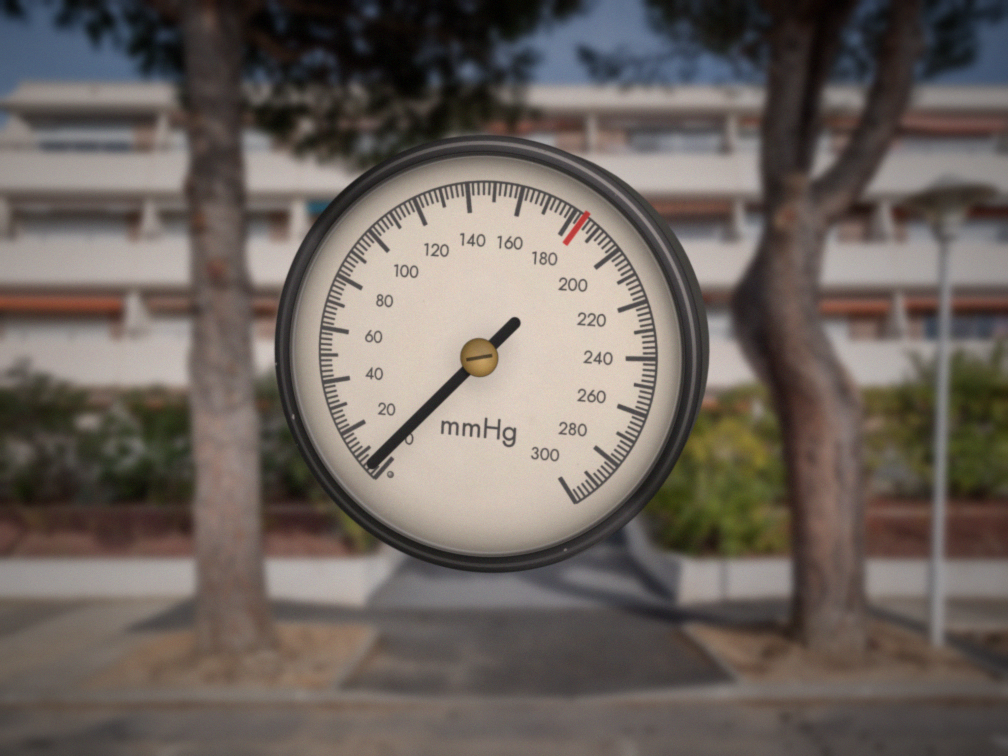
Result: 4 (mmHg)
